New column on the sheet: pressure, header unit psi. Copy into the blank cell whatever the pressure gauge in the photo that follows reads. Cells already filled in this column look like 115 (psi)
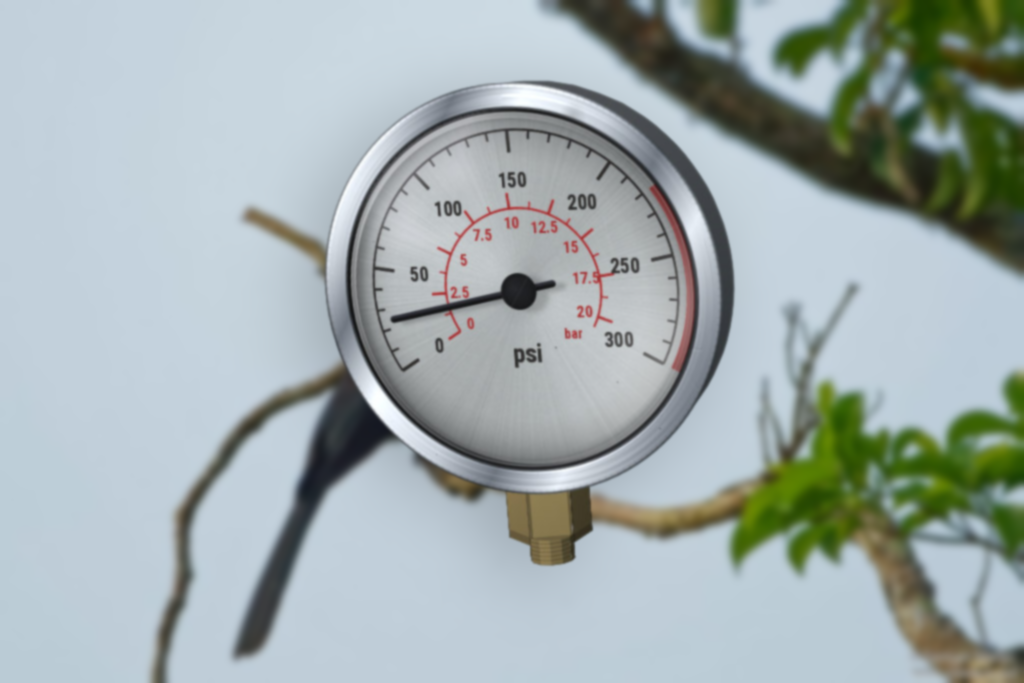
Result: 25 (psi)
